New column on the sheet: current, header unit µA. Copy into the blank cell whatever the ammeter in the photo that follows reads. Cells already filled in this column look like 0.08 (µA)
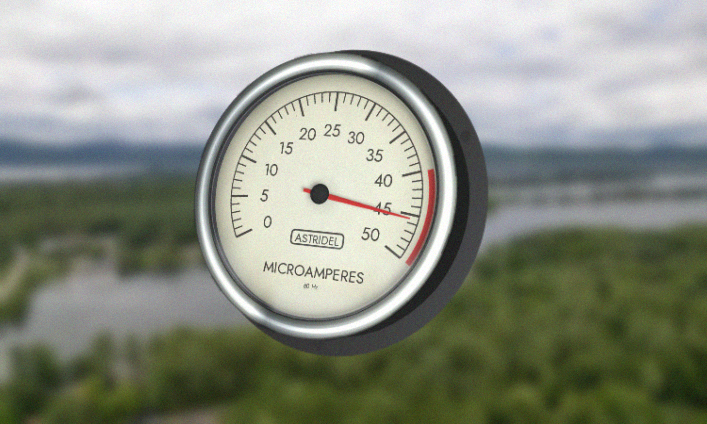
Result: 45.5 (µA)
